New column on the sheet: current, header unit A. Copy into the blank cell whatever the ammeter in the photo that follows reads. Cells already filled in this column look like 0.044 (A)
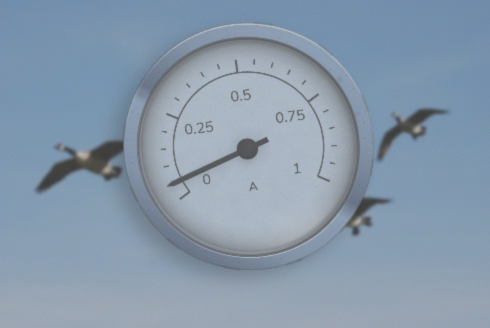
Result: 0.05 (A)
